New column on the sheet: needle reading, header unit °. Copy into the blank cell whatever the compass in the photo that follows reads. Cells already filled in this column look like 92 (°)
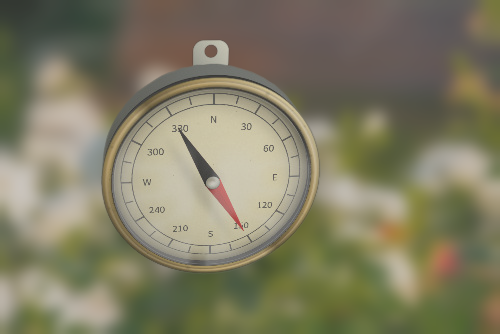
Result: 150 (°)
